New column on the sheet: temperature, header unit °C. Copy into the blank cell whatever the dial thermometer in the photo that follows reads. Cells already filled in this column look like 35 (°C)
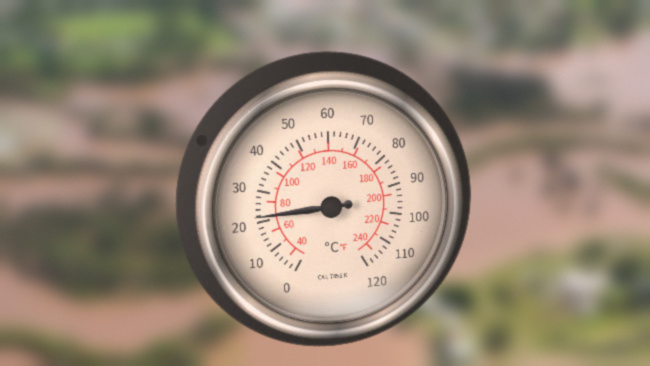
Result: 22 (°C)
